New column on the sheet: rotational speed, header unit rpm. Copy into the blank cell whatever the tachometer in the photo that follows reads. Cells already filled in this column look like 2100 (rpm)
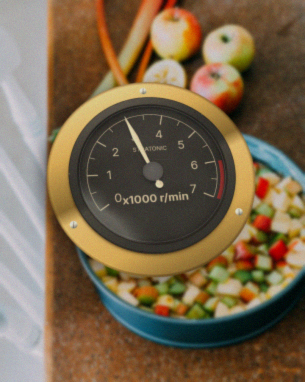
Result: 3000 (rpm)
